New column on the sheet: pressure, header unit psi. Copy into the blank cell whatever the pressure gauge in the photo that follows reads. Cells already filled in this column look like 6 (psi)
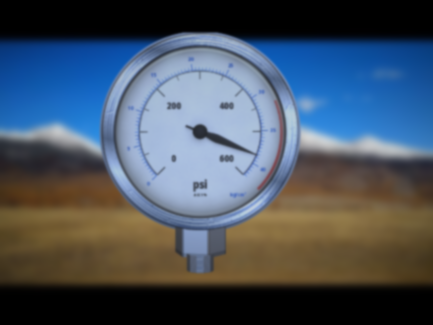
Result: 550 (psi)
